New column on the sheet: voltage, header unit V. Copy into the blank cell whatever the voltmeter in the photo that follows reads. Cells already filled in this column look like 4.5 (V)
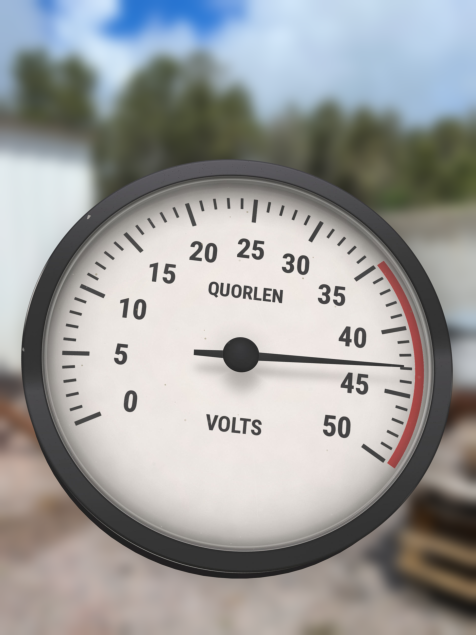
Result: 43 (V)
